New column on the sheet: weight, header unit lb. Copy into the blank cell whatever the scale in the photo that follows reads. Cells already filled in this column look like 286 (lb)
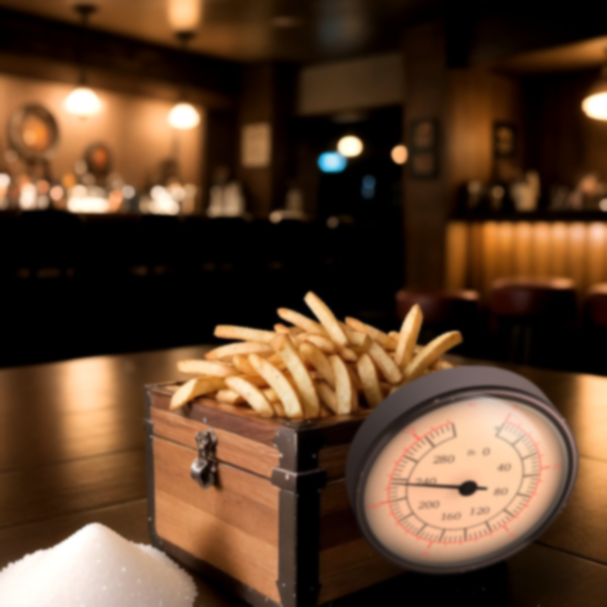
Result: 240 (lb)
